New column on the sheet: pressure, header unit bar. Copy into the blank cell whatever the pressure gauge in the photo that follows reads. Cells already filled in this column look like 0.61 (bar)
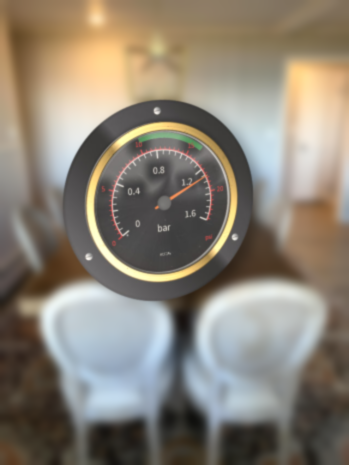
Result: 1.25 (bar)
